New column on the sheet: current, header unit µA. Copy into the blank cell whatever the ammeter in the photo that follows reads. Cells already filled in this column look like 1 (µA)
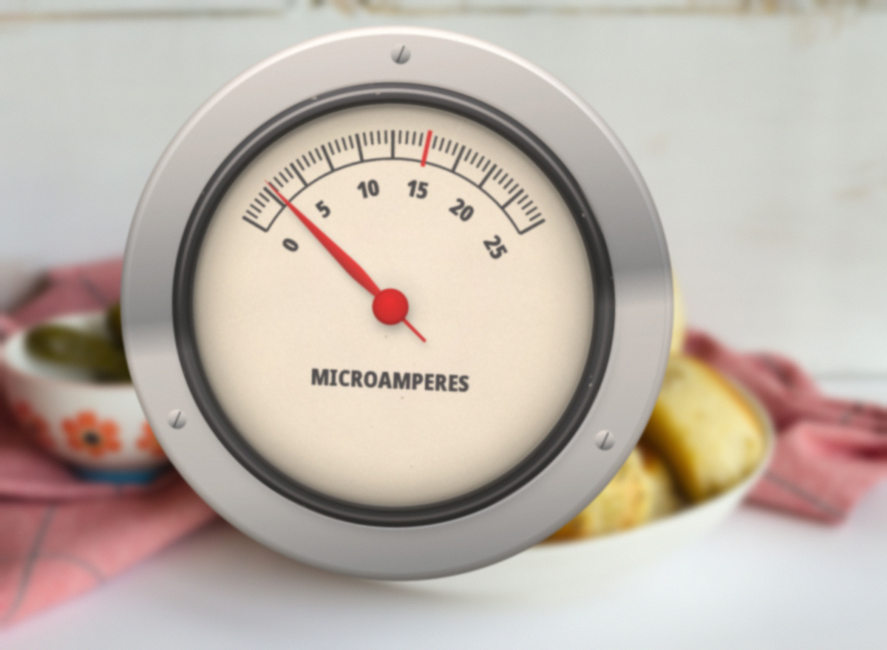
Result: 3 (µA)
